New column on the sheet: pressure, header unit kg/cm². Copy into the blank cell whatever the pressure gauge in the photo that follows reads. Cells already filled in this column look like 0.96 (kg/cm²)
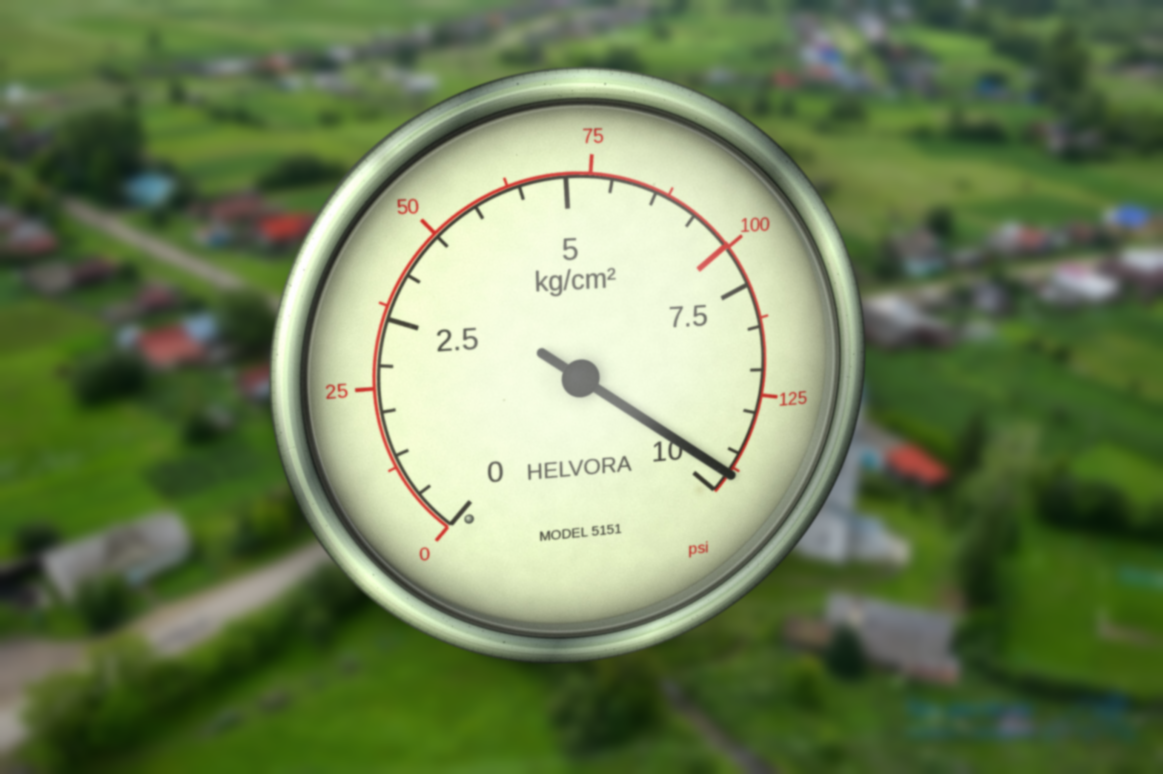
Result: 9.75 (kg/cm²)
